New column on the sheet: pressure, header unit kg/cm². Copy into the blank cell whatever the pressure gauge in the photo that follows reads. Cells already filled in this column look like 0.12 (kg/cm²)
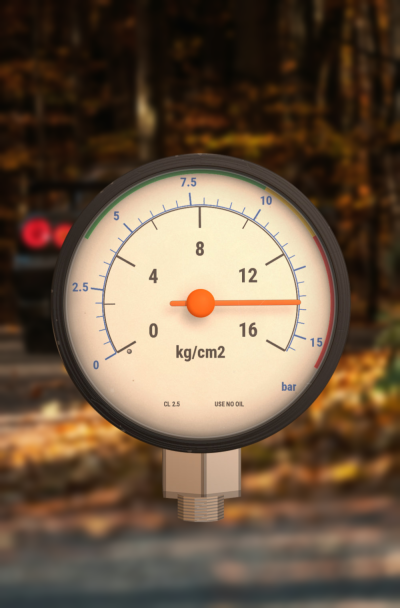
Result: 14 (kg/cm²)
